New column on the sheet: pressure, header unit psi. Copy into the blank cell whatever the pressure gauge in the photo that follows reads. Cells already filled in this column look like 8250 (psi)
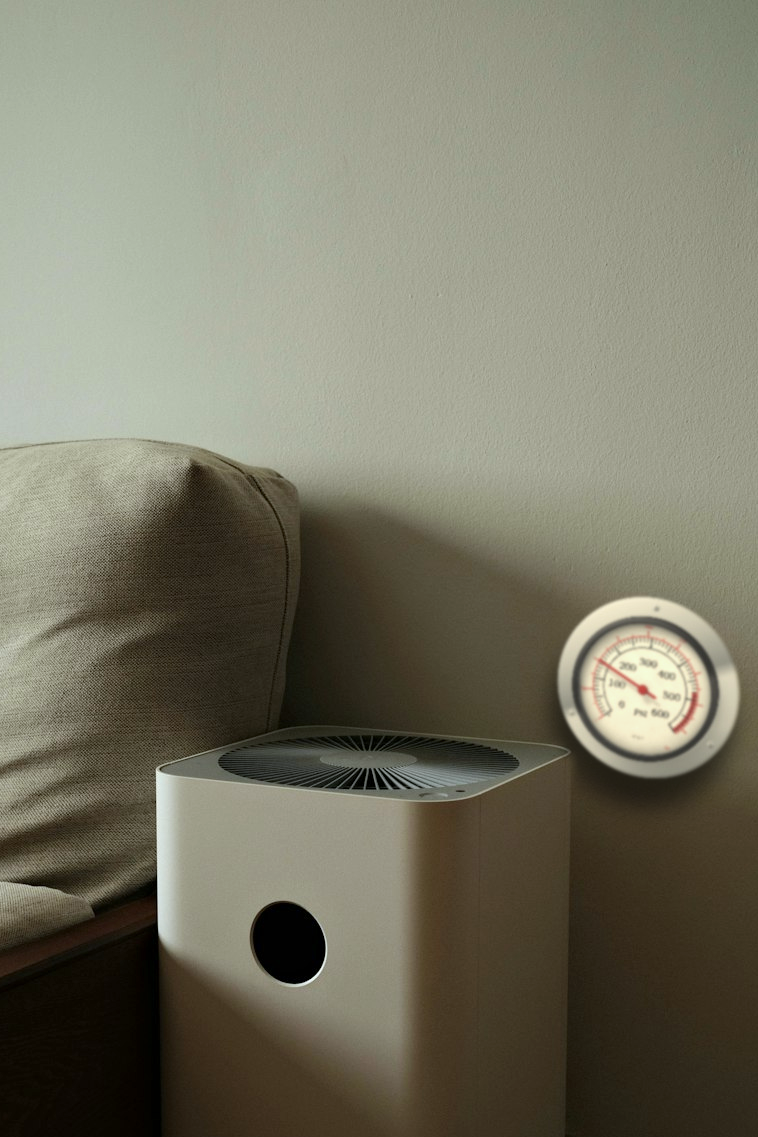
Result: 150 (psi)
